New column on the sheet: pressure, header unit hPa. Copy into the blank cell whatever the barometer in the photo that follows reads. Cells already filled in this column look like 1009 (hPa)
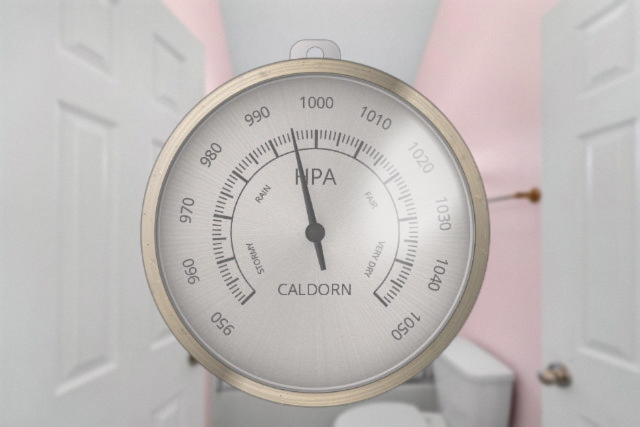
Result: 995 (hPa)
